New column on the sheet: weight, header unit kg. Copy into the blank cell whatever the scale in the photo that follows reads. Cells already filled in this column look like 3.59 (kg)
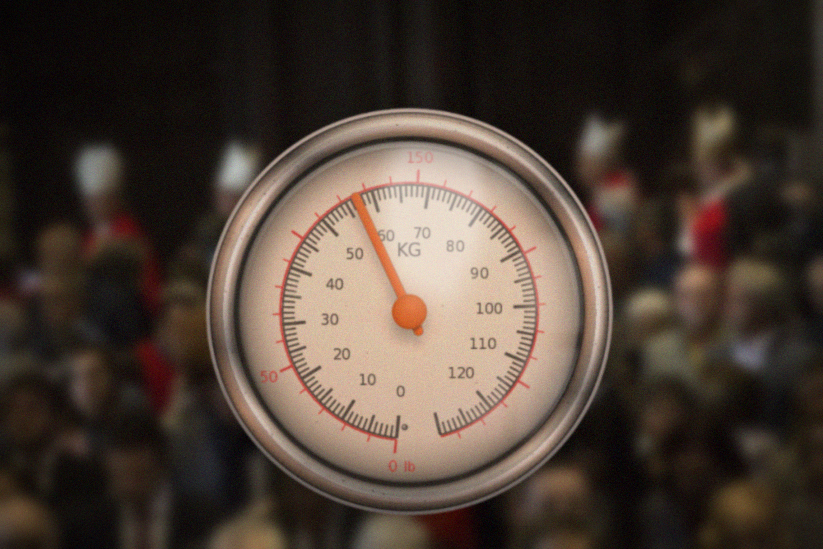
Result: 57 (kg)
